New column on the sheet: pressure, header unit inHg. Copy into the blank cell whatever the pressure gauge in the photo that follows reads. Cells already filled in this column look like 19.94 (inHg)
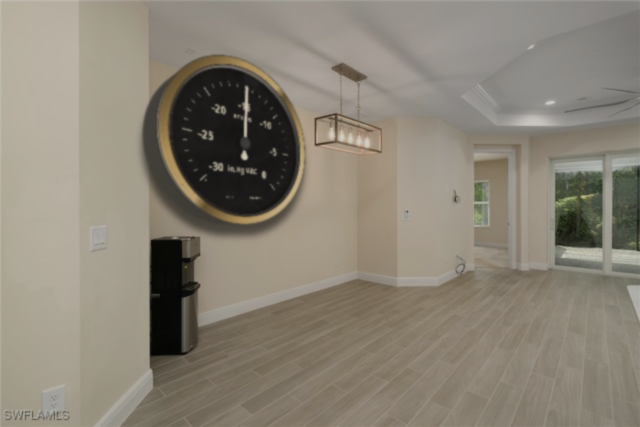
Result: -15 (inHg)
